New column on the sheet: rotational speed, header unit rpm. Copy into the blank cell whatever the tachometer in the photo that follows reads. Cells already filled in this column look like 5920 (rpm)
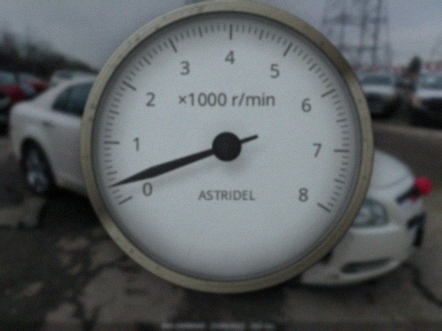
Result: 300 (rpm)
